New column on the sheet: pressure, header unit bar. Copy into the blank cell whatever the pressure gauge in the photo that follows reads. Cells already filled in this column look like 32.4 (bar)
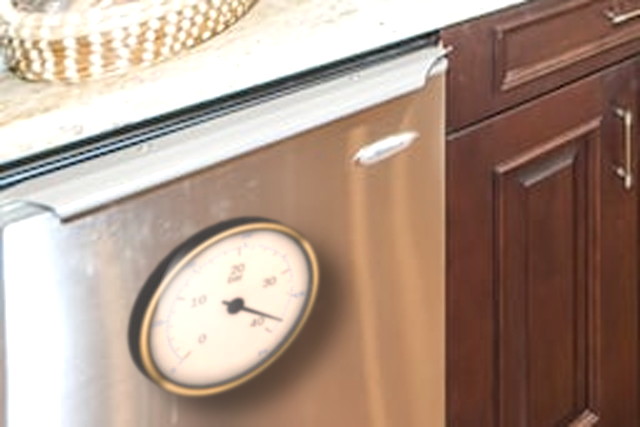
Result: 38 (bar)
